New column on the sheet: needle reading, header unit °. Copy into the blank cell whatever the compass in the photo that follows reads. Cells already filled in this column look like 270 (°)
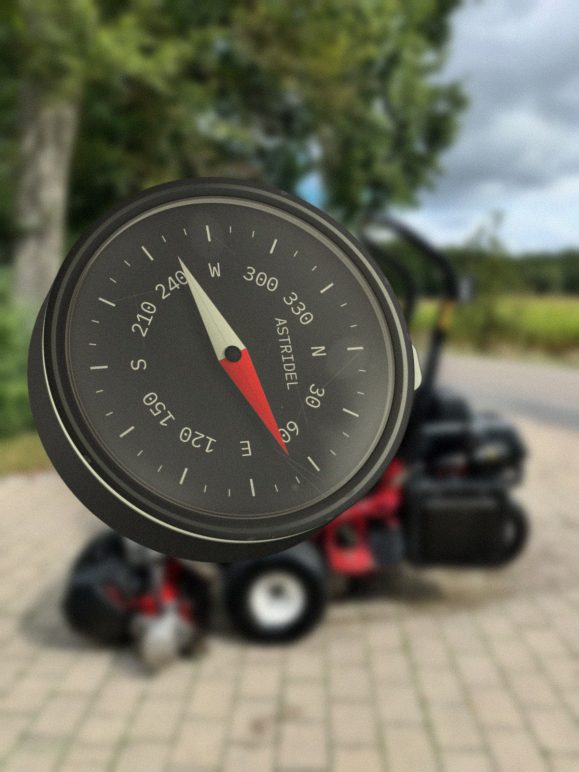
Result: 70 (°)
